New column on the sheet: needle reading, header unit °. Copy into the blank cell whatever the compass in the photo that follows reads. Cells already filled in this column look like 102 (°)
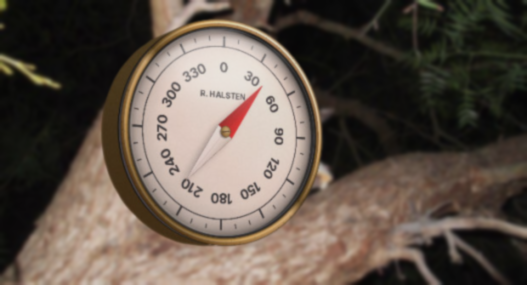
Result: 40 (°)
